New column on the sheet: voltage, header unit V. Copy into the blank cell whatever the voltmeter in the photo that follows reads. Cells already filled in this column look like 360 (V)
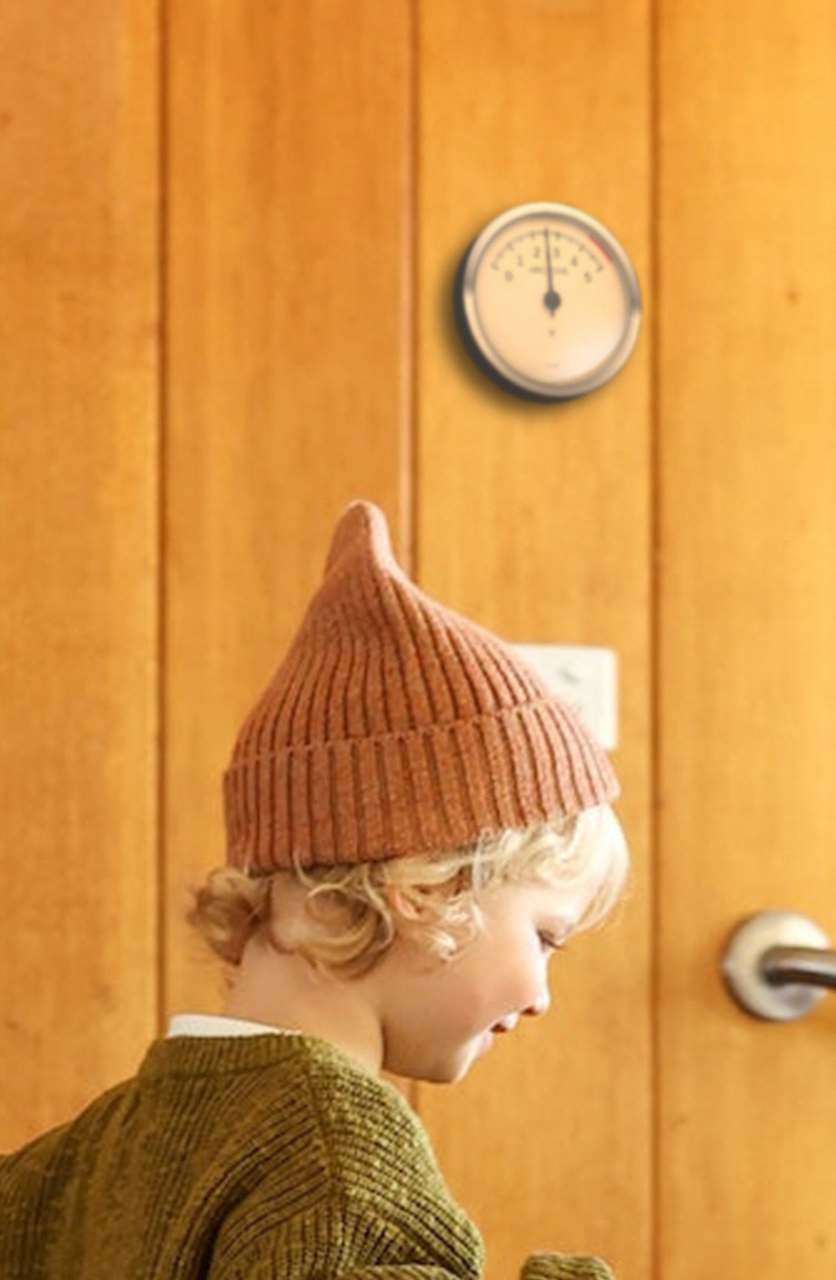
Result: 2.5 (V)
